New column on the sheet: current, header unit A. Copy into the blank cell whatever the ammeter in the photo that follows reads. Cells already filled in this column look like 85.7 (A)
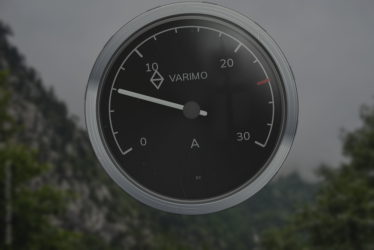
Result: 6 (A)
